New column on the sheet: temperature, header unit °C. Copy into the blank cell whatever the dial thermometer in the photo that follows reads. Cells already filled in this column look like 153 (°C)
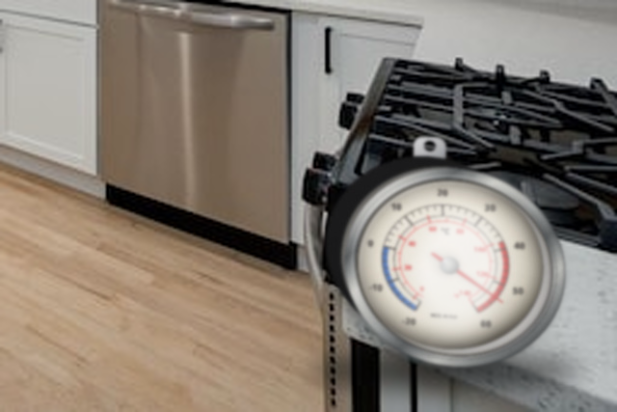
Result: 54 (°C)
